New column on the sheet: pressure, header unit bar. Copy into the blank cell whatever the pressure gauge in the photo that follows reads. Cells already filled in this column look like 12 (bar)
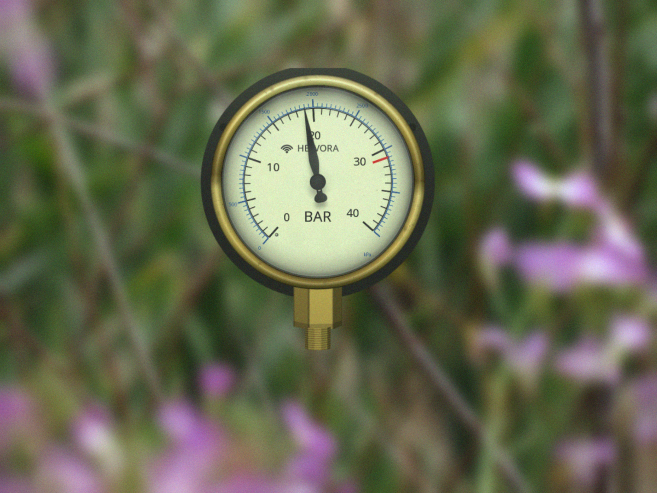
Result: 19 (bar)
